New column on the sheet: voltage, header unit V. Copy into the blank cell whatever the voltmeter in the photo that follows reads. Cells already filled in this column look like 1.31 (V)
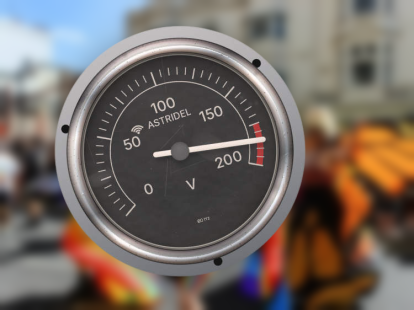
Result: 185 (V)
